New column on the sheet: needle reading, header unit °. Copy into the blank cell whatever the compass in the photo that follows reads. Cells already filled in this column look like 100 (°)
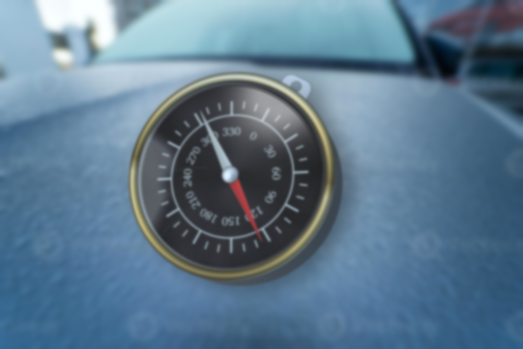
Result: 125 (°)
